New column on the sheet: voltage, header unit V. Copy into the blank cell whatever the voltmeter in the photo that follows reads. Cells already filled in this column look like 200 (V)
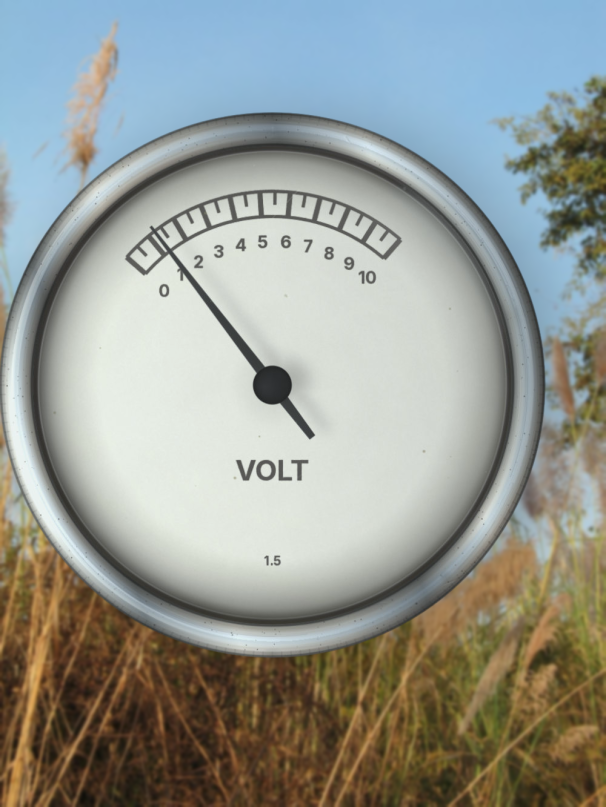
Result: 1.25 (V)
